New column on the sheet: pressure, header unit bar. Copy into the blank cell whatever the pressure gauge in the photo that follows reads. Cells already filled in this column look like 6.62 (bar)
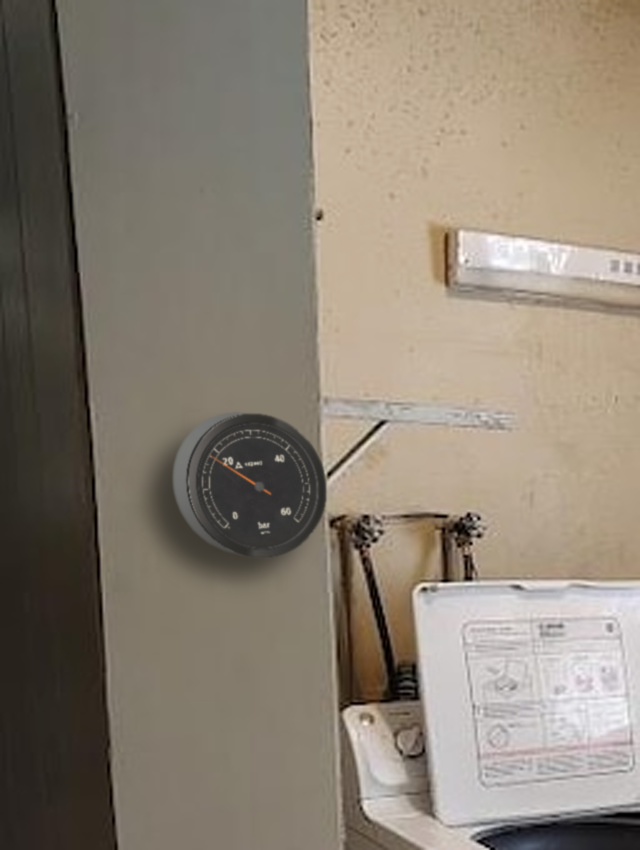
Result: 18 (bar)
